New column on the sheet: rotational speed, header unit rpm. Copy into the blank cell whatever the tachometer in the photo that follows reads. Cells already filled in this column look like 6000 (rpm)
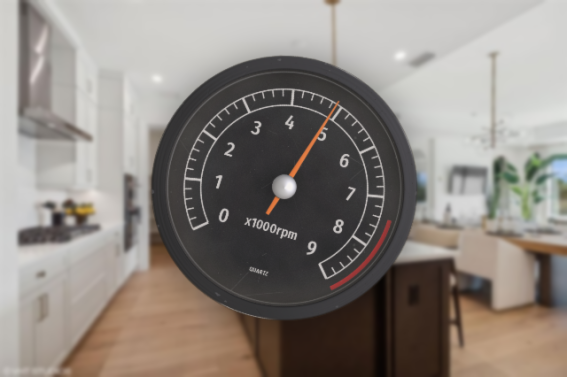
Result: 4900 (rpm)
